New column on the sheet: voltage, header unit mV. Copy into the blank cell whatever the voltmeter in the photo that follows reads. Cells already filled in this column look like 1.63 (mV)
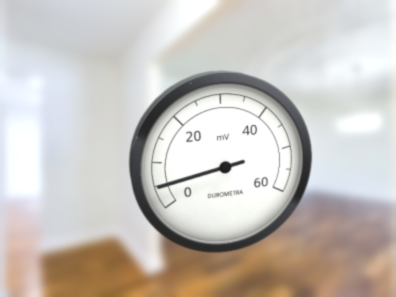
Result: 5 (mV)
